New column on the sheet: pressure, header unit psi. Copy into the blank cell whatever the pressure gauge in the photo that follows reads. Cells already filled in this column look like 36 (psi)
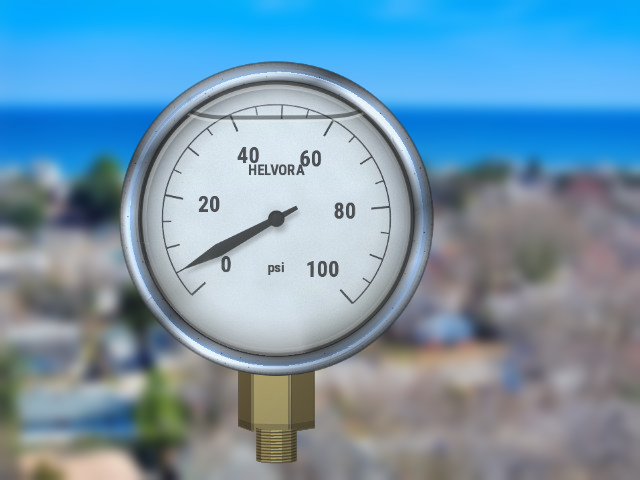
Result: 5 (psi)
